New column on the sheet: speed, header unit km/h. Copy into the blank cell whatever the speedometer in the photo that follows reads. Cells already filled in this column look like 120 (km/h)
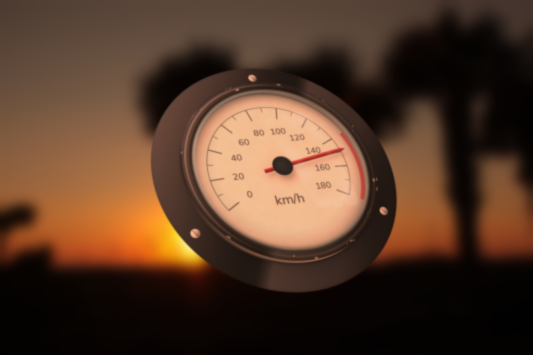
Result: 150 (km/h)
